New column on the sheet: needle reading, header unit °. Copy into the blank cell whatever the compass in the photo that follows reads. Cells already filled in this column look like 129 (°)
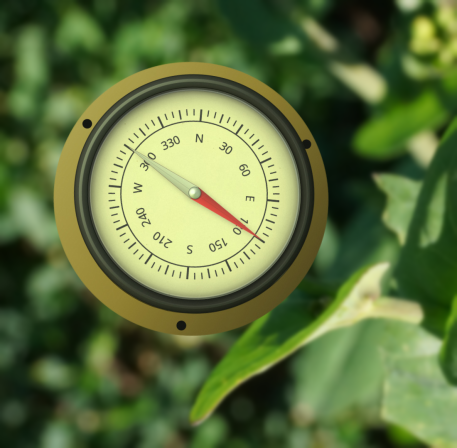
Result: 120 (°)
